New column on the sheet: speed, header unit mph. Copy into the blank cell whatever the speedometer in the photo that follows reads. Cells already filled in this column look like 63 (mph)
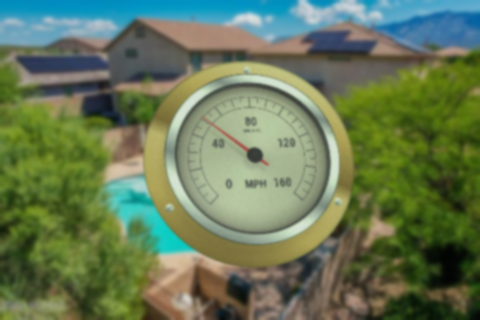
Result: 50 (mph)
